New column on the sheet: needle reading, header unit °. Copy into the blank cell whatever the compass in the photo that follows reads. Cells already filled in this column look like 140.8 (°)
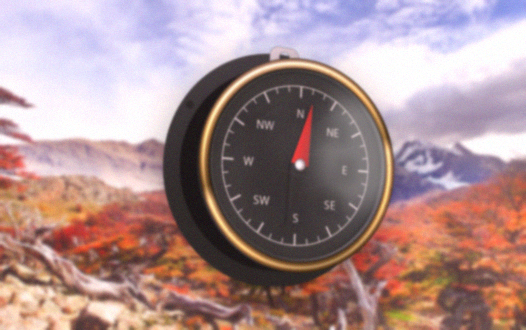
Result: 10 (°)
